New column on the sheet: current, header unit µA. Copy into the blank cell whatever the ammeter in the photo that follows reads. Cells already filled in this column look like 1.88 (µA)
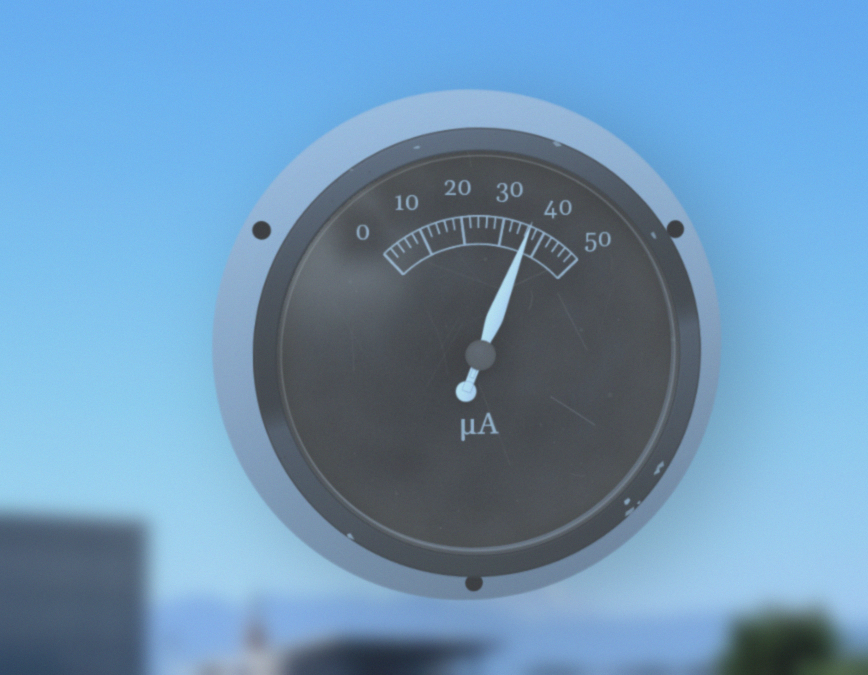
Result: 36 (µA)
